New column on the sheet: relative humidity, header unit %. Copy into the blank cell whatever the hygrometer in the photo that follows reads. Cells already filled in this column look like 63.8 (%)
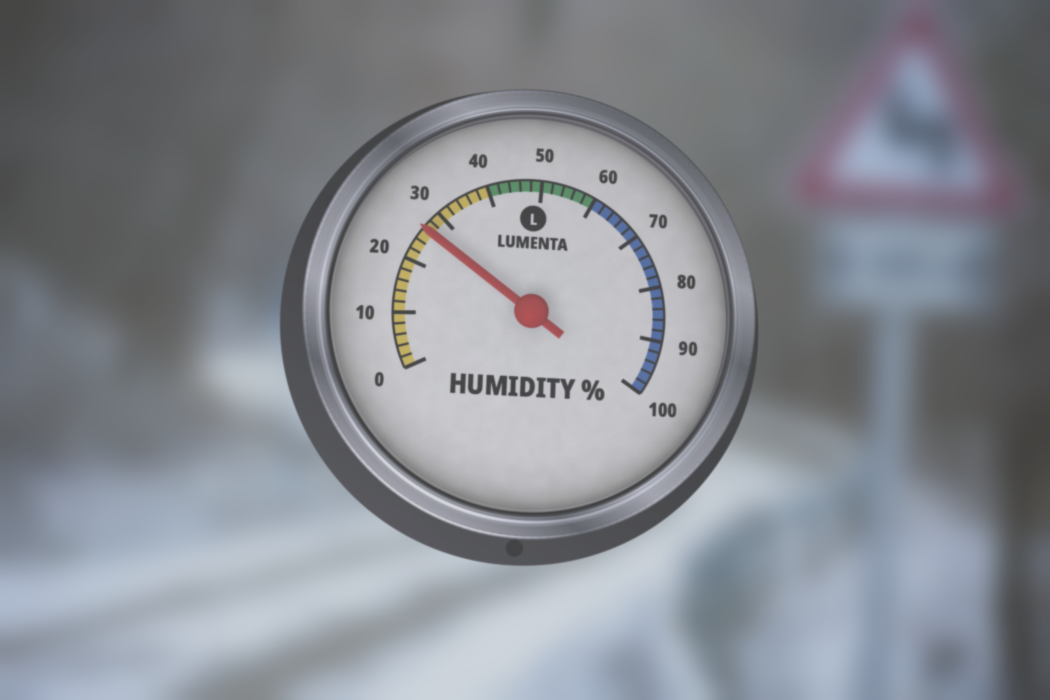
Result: 26 (%)
